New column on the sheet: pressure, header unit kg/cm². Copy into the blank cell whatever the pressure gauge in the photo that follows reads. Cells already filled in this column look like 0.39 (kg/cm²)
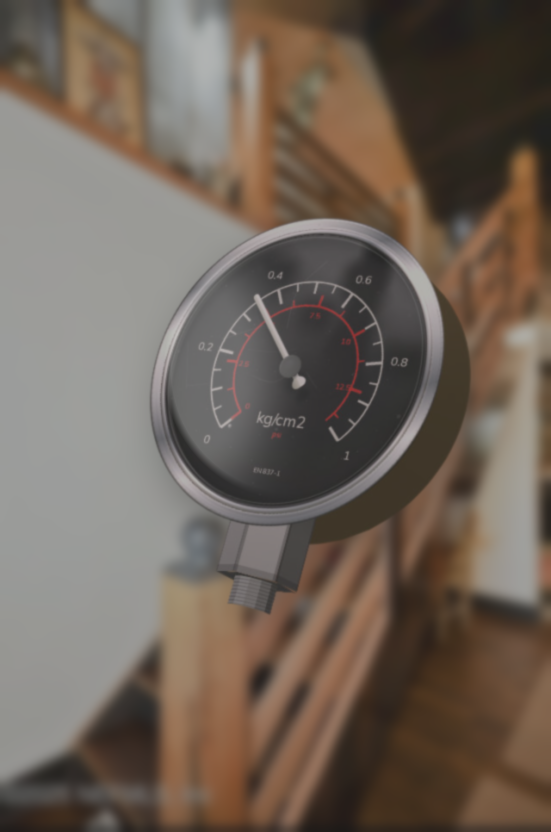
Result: 0.35 (kg/cm²)
